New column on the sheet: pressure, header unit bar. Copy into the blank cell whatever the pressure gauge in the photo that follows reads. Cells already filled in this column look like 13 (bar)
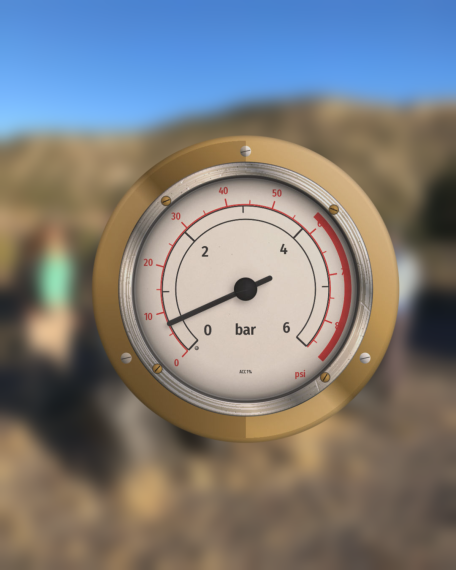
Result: 0.5 (bar)
